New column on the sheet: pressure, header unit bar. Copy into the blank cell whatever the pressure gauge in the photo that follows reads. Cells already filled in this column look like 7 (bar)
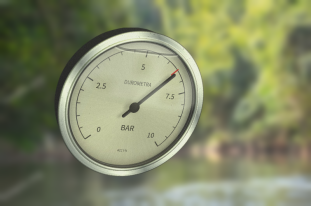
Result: 6.5 (bar)
